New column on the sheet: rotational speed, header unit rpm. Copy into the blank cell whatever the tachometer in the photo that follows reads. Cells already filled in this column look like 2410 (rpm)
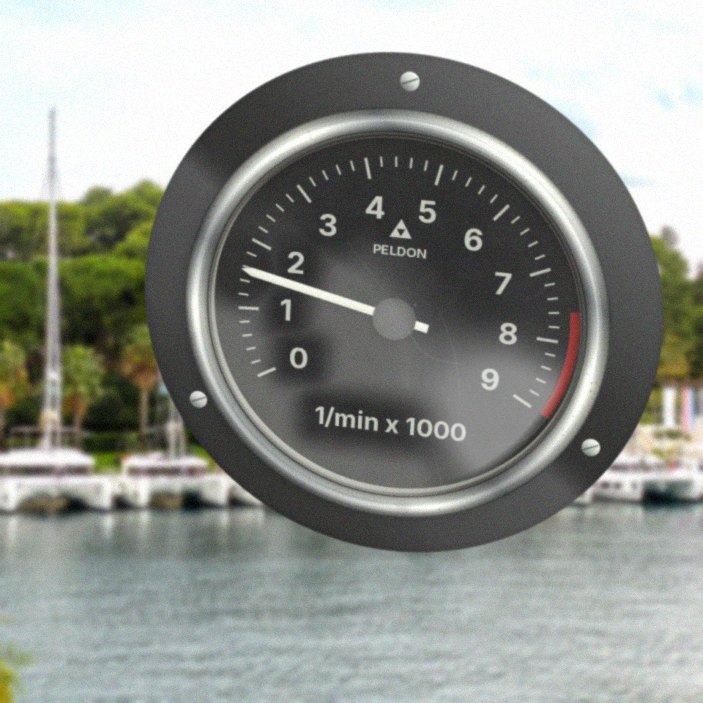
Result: 1600 (rpm)
